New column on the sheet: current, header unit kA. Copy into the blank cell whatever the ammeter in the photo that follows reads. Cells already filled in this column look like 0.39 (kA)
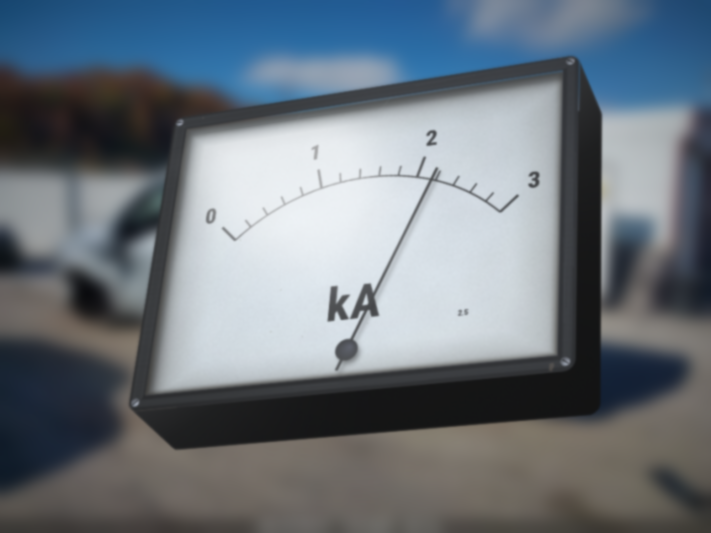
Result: 2.2 (kA)
